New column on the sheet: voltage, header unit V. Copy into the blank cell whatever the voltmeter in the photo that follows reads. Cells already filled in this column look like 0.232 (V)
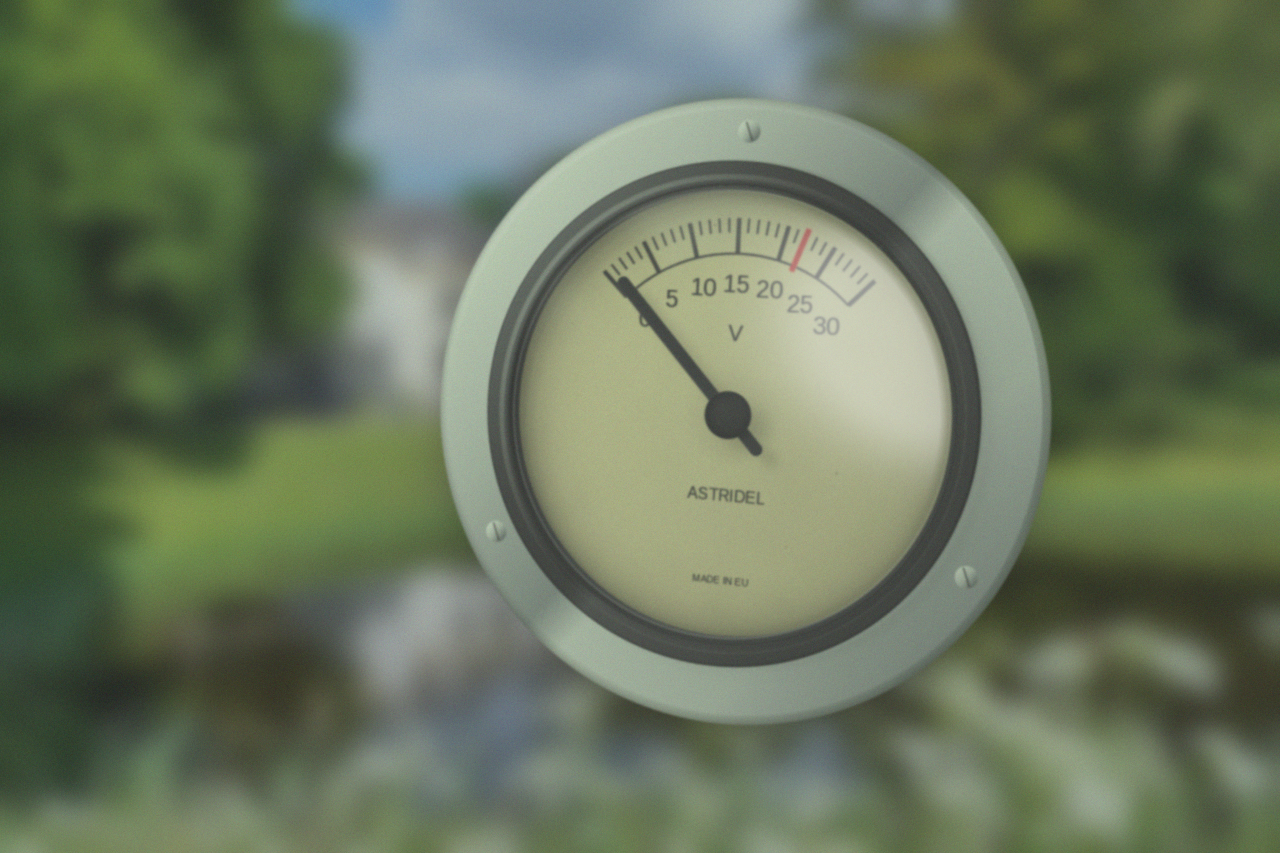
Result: 1 (V)
